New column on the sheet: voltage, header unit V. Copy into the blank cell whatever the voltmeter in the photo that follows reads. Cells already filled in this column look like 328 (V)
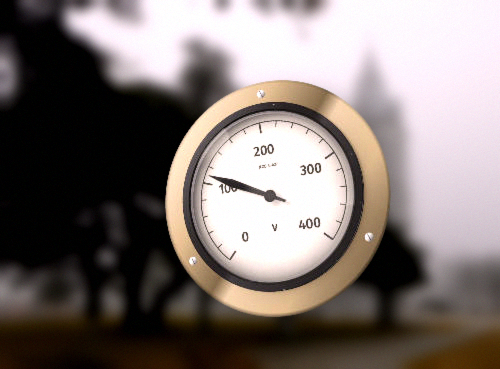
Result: 110 (V)
